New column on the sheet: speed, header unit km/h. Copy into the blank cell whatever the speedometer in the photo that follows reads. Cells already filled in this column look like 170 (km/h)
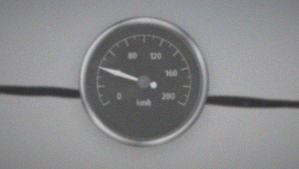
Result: 40 (km/h)
